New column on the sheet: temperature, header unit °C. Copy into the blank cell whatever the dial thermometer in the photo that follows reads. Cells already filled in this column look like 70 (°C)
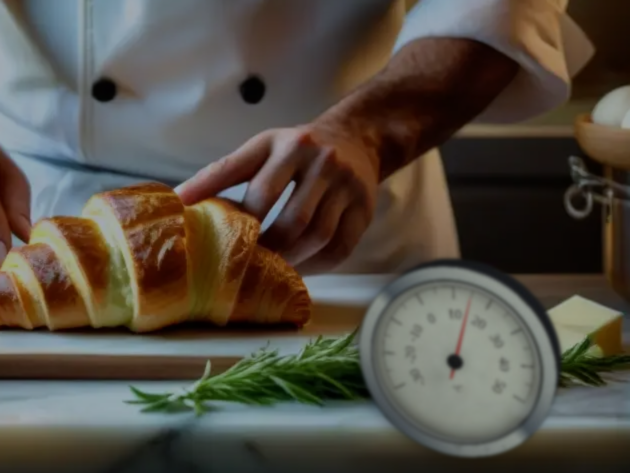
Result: 15 (°C)
